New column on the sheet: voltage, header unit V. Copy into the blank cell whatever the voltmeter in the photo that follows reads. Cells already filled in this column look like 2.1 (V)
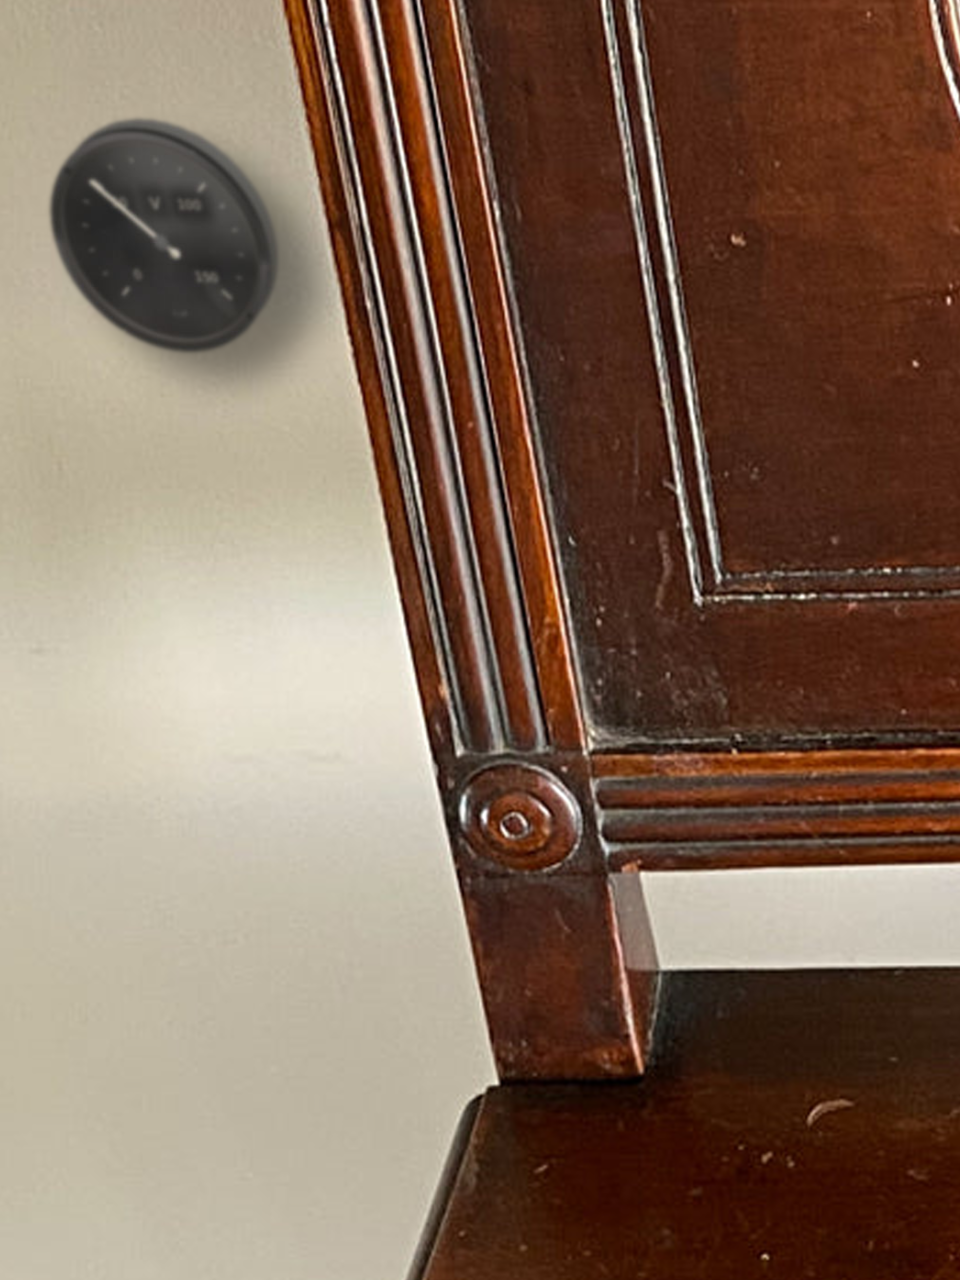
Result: 50 (V)
